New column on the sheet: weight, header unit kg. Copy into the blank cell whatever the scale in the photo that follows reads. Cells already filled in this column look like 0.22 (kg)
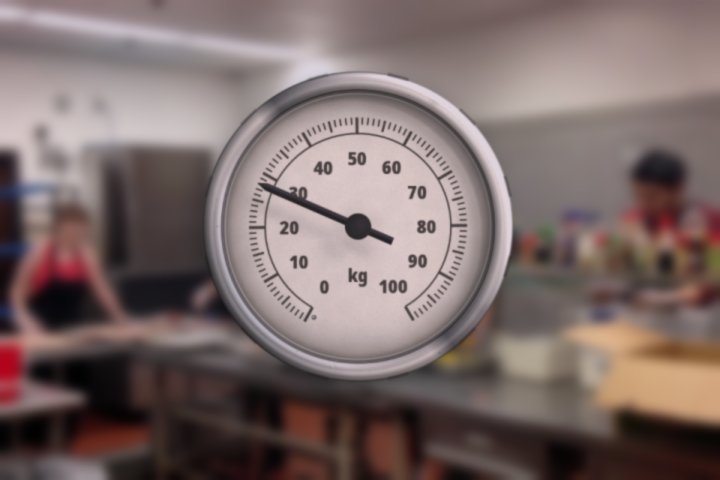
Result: 28 (kg)
